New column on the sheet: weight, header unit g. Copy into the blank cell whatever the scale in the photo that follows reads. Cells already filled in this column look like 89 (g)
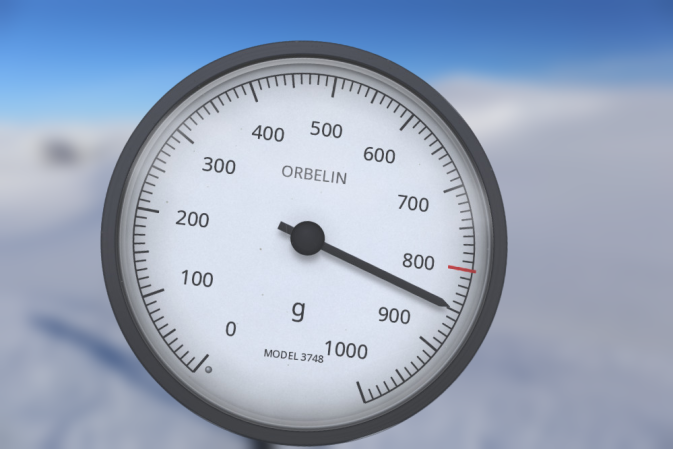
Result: 850 (g)
